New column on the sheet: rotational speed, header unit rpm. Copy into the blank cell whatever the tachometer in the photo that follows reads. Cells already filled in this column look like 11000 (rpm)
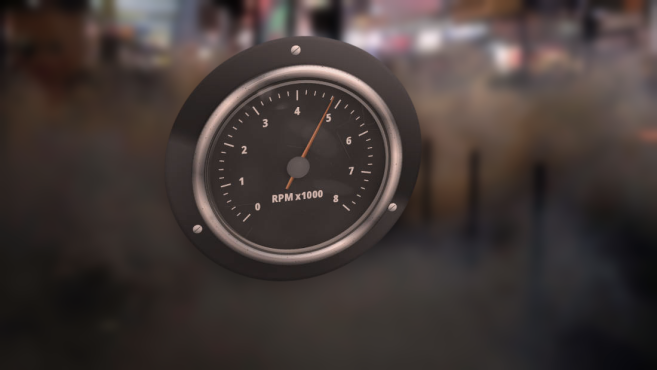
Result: 4800 (rpm)
